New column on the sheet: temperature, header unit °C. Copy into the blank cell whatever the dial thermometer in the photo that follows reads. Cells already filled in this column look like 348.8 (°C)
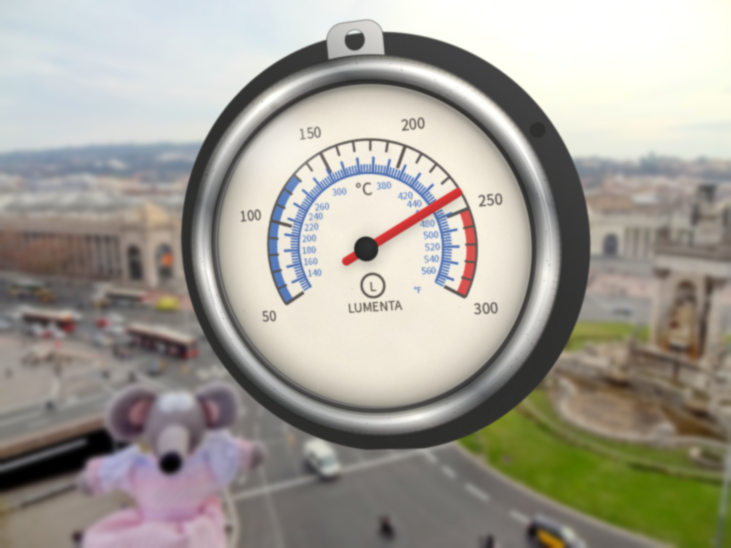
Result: 240 (°C)
